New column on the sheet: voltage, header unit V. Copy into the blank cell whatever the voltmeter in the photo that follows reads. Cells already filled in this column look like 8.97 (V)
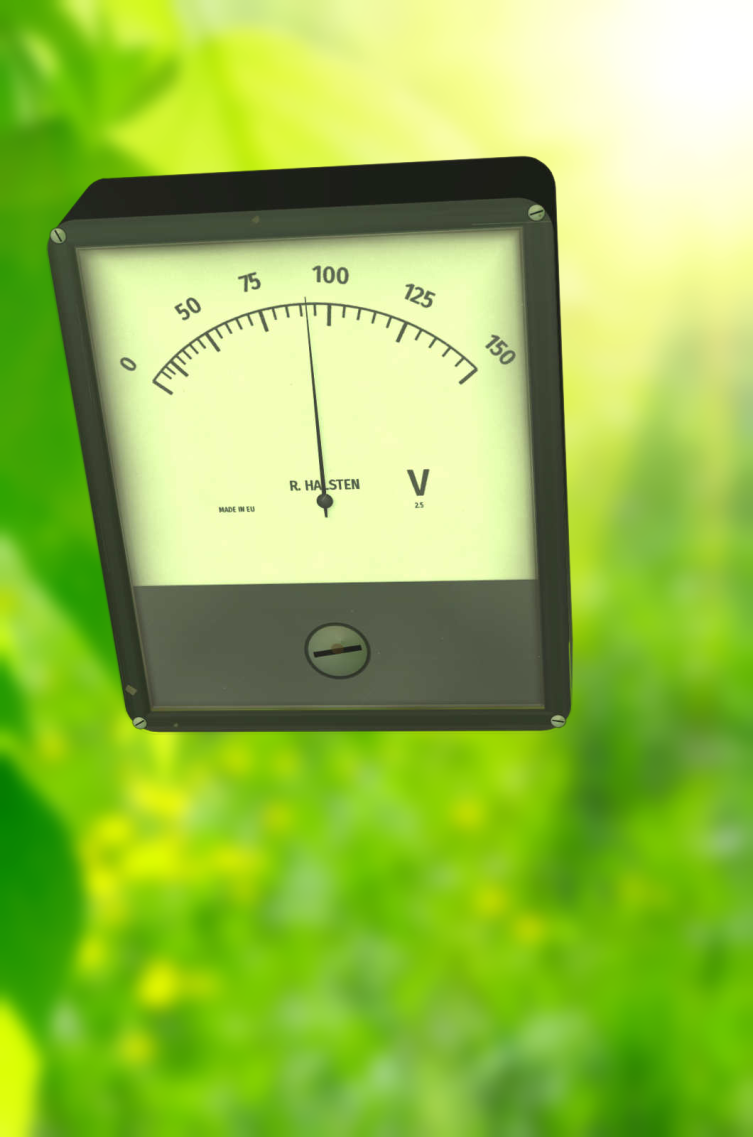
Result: 92.5 (V)
